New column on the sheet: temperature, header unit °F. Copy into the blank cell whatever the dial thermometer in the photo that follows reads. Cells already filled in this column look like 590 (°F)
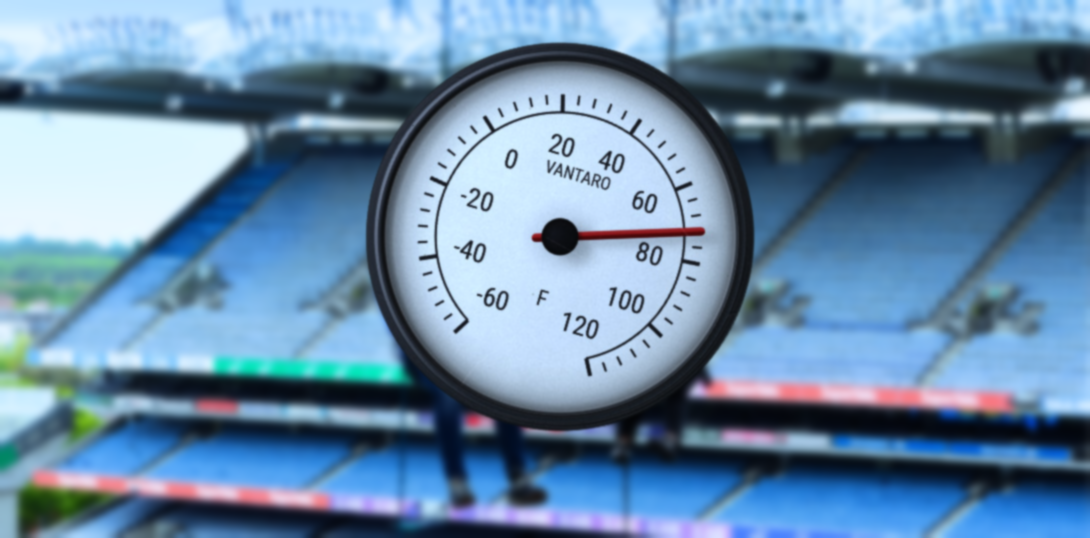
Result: 72 (°F)
